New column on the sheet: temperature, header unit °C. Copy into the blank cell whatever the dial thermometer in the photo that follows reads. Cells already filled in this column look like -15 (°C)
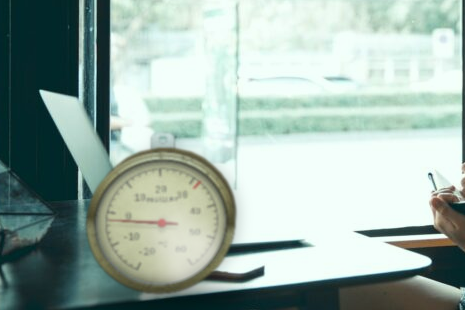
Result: -2 (°C)
